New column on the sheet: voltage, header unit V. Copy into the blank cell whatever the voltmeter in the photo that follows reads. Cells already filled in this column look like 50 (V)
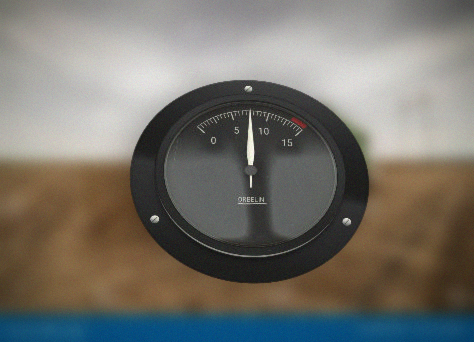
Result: 7.5 (V)
